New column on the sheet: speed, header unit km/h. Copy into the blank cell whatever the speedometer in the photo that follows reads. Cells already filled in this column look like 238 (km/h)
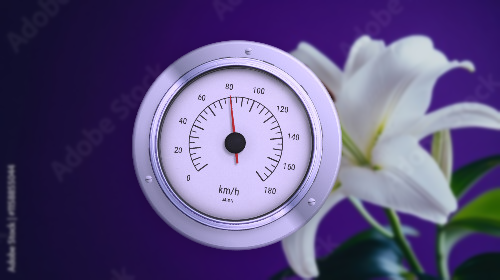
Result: 80 (km/h)
